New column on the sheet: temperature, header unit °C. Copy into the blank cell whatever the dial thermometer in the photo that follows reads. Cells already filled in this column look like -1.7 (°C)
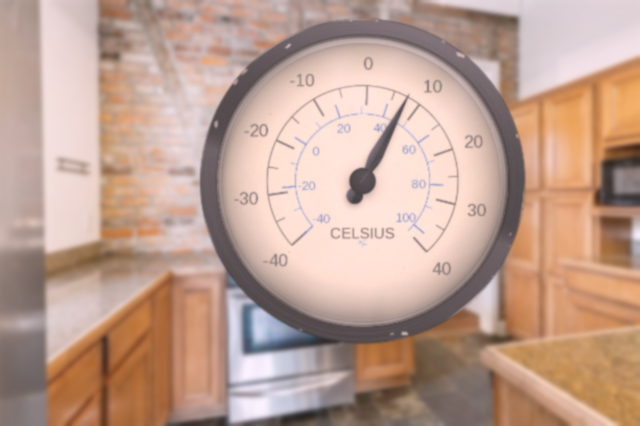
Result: 7.5 (°C)
